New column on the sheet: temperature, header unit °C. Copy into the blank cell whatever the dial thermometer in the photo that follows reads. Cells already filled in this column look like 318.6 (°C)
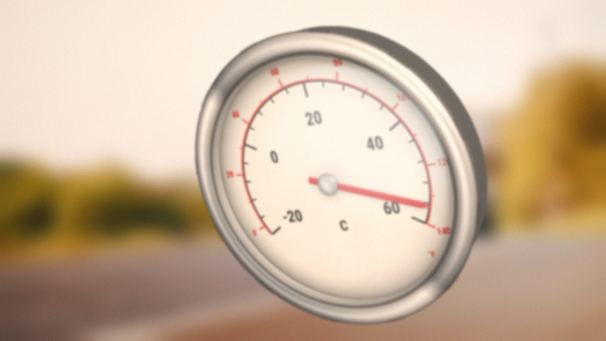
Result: 56 (°C)
